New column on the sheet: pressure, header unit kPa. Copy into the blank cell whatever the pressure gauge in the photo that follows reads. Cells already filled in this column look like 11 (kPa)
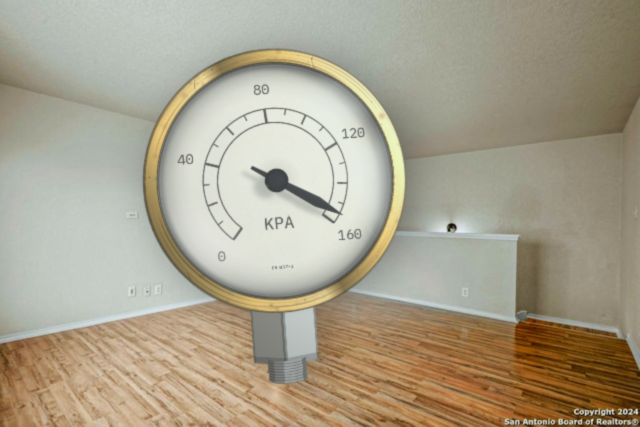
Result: 155 (kPa)
